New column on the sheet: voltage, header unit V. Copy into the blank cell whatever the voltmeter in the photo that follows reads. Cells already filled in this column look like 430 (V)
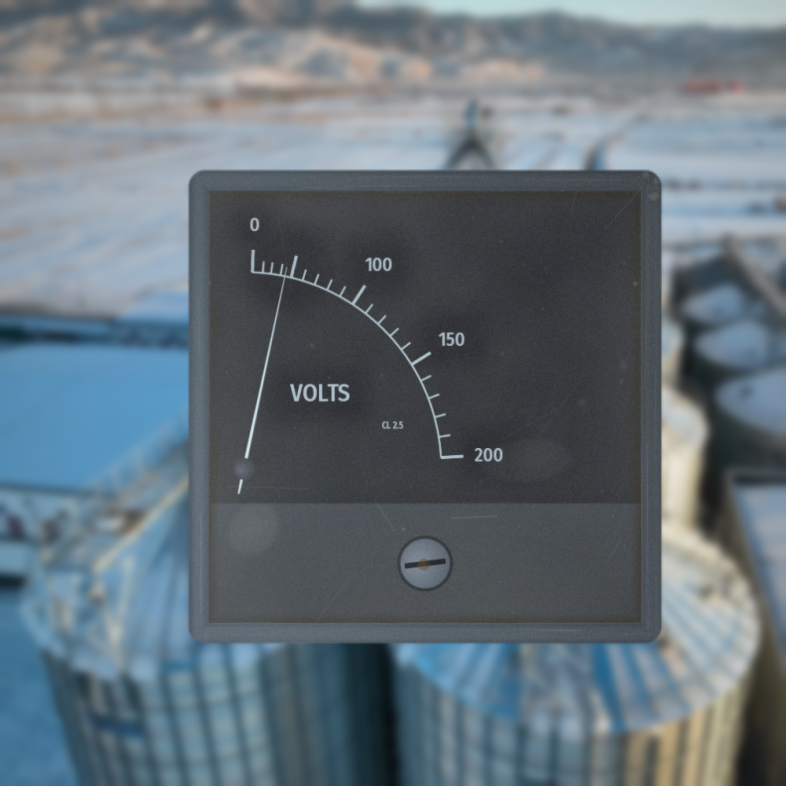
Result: 45 (V)
